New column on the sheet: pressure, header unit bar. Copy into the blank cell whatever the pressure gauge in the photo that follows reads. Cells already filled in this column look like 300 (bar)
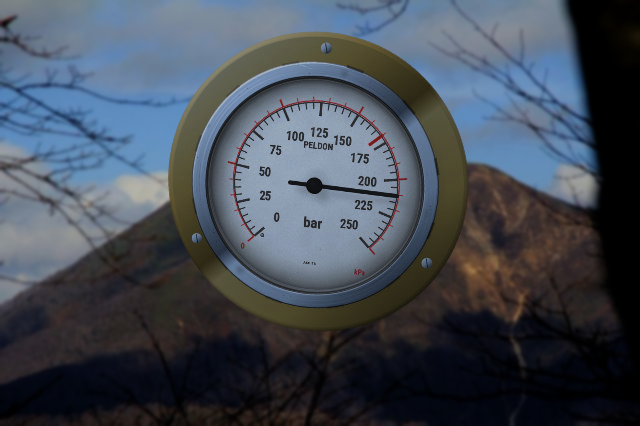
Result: 210 (bar)
